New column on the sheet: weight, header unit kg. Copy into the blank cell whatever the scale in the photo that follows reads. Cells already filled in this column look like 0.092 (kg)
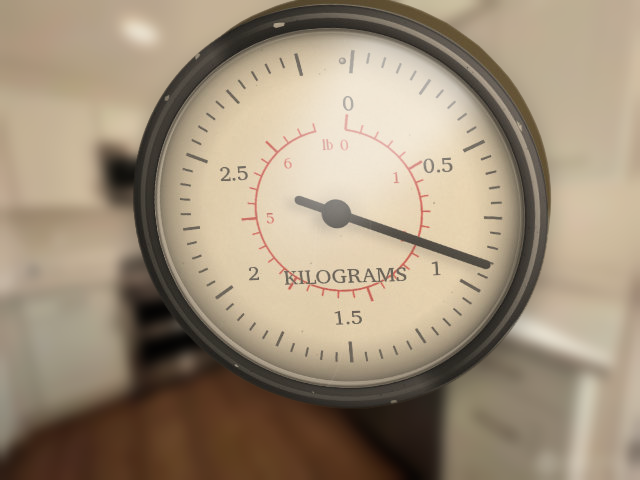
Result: 0.9 (kg)
